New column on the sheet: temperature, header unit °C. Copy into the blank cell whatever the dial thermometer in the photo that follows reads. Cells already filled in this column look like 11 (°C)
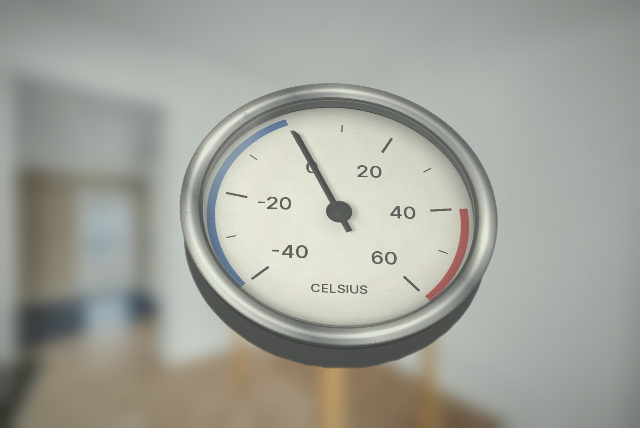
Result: 0 (°C)
